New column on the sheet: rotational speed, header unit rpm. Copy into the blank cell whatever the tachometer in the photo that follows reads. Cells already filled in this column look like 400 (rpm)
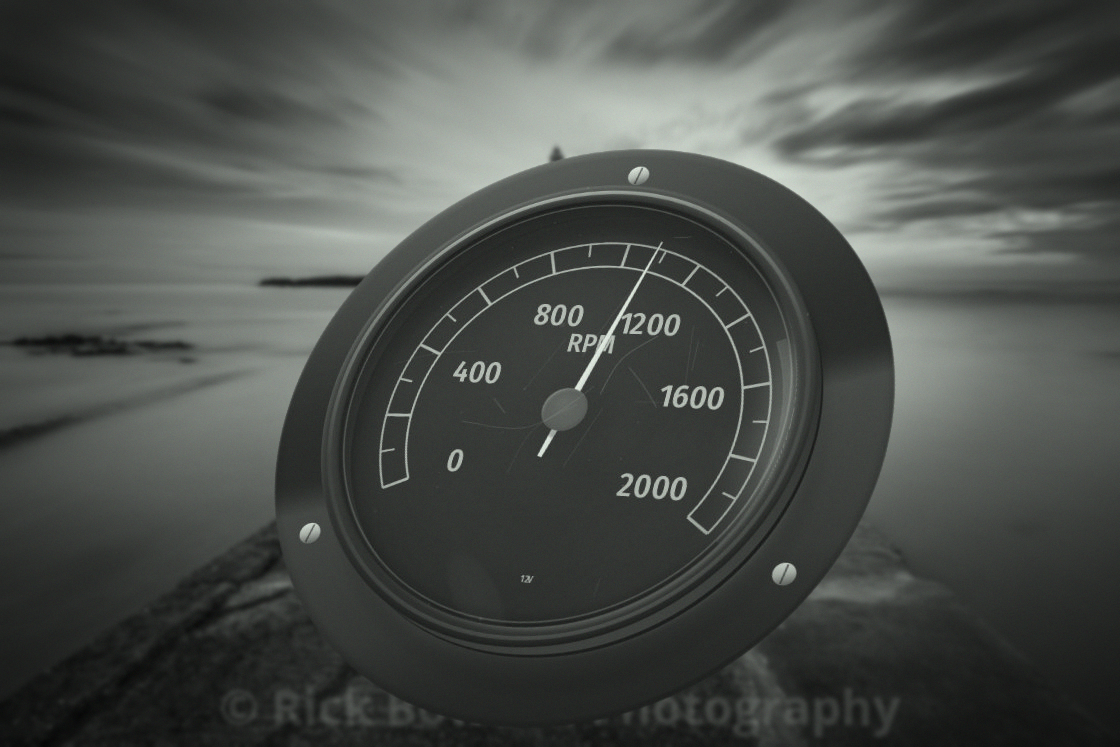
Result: 1100 (rpm)
